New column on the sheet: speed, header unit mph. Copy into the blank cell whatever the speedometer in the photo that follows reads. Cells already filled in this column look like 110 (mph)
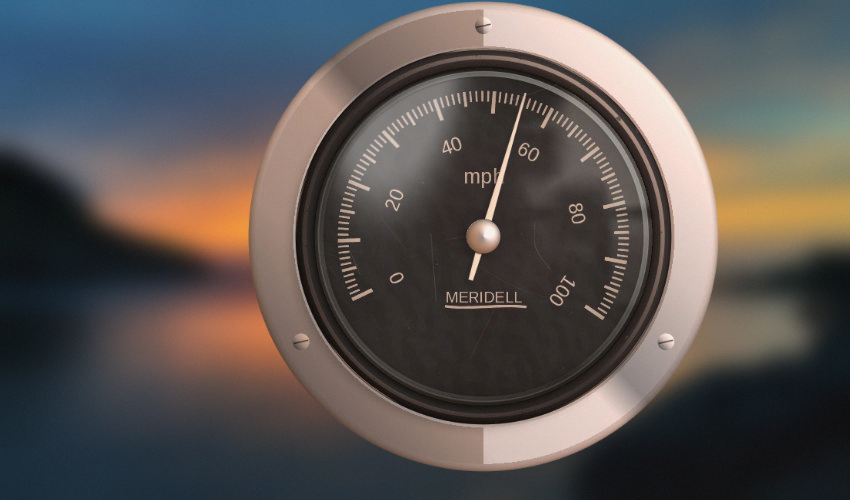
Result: 55 (mph)
